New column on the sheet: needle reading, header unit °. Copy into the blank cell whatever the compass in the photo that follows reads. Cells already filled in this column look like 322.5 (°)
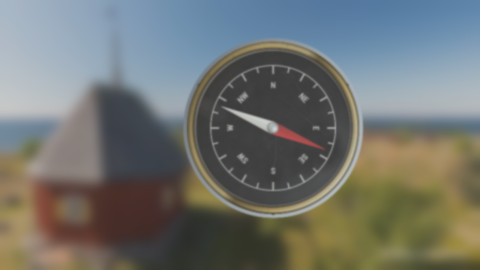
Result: 112.5 (°)
